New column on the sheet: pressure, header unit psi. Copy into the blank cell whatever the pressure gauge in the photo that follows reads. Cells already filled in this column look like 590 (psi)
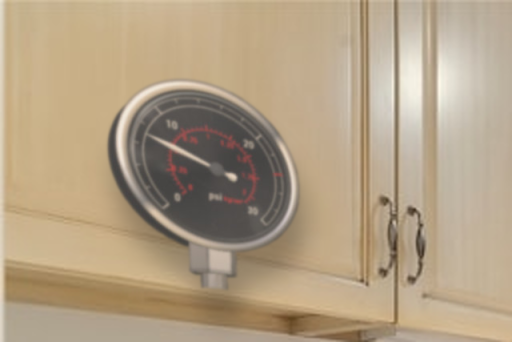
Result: 7 (psi)
